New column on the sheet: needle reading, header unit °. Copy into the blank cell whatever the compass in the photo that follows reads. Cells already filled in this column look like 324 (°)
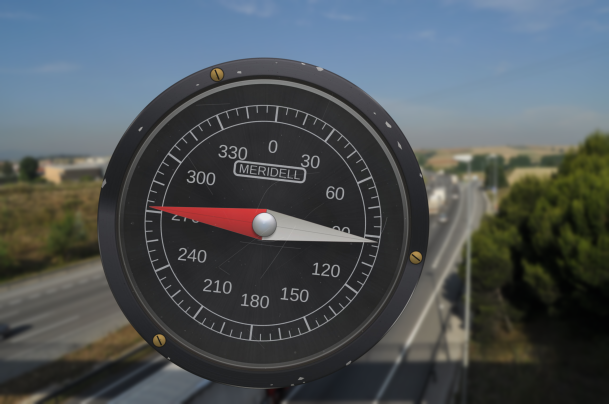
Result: 272.5 (°)
